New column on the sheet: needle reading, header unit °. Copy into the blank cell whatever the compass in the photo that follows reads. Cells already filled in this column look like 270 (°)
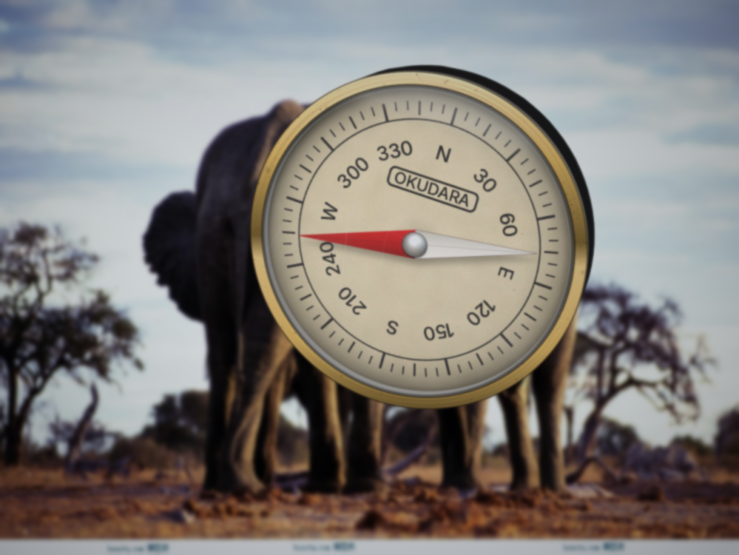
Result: 255 (°)
